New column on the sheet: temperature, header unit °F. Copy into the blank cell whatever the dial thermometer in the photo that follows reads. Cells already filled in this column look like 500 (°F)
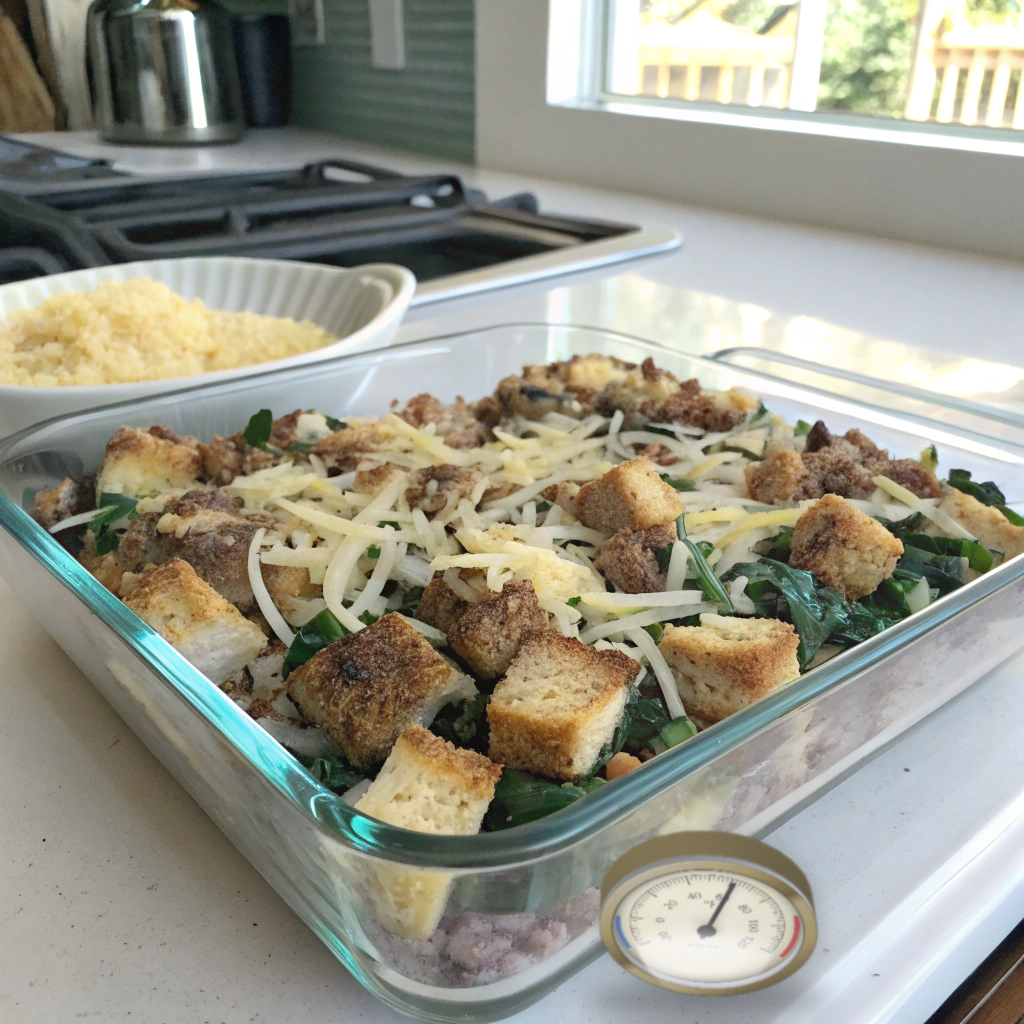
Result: 60 (°F)
